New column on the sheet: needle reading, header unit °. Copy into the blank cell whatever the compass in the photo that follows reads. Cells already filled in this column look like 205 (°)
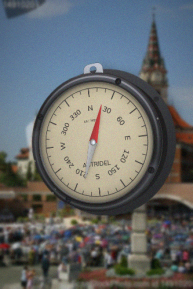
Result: 20 (°)
